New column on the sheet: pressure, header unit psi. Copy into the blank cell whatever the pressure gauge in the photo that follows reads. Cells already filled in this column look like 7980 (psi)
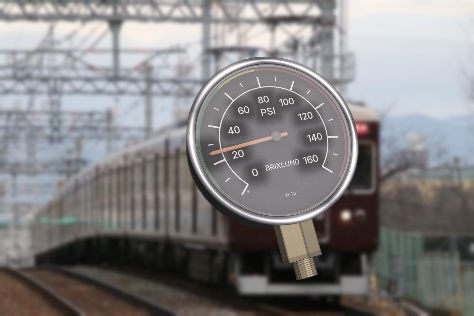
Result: 25 (psi)
